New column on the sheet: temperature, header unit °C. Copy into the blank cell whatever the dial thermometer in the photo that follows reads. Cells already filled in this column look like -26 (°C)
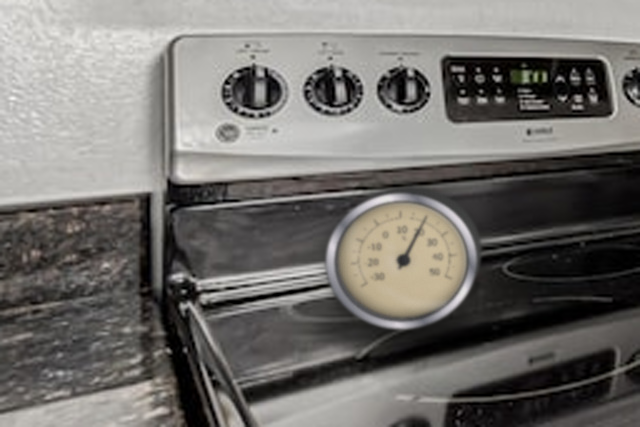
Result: 20 (°C)
